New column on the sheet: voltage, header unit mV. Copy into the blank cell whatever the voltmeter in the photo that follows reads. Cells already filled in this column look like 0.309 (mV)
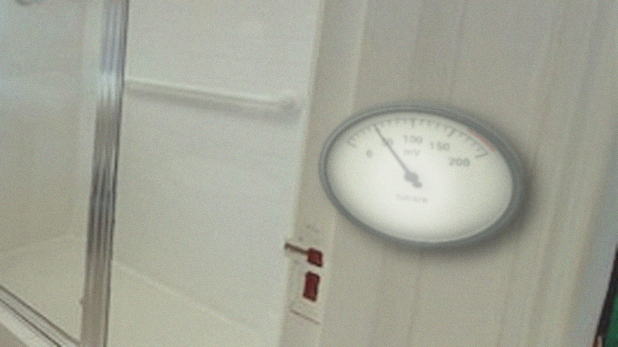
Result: 50 (mV)
